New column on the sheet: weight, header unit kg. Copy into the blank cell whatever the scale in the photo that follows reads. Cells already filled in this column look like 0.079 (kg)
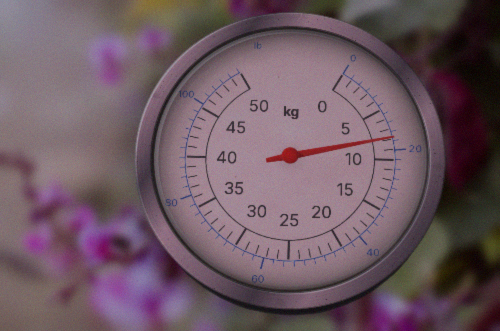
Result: 8 (kg)
